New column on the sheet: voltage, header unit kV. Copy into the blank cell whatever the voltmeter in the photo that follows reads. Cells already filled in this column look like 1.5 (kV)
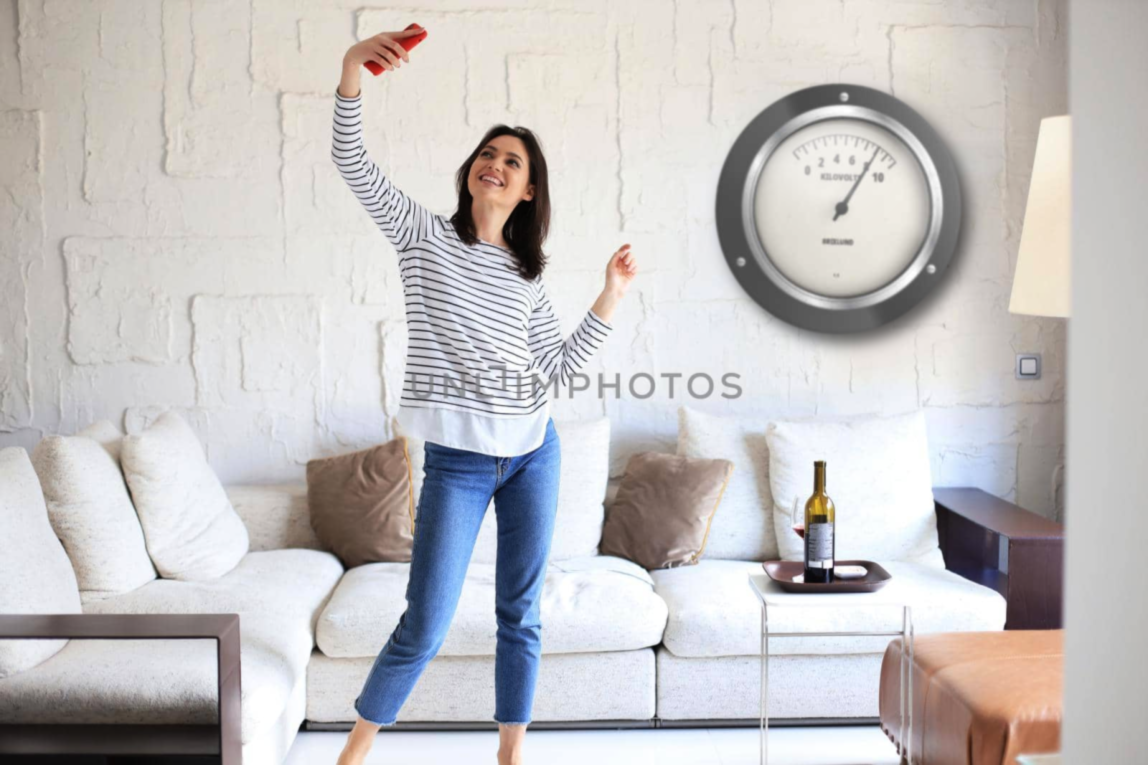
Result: 8 (kV)
